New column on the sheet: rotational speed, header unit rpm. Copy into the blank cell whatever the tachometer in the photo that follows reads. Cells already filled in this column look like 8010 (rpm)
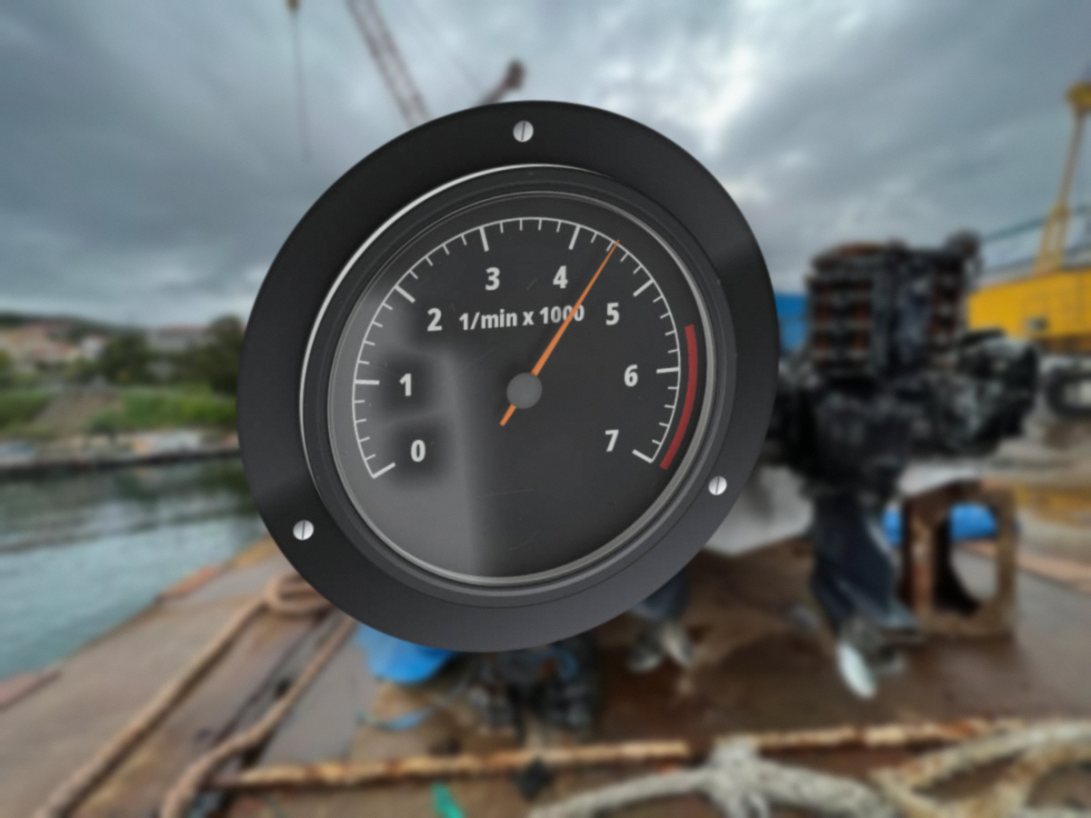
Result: 4400 (rpm)
